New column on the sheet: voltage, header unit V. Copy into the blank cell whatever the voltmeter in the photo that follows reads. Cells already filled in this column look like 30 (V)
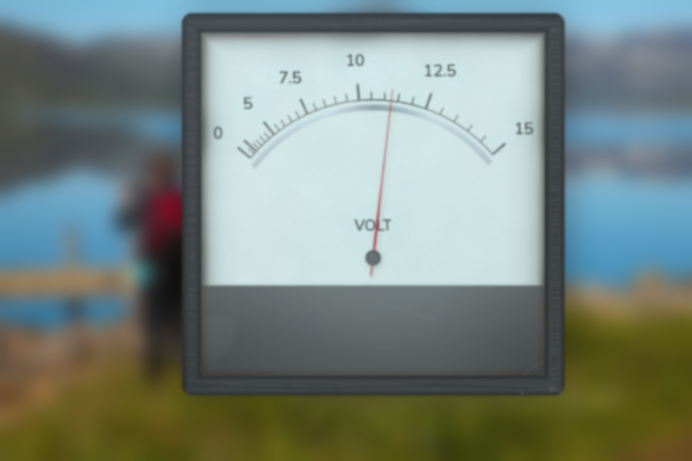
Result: 11.25 (V)
